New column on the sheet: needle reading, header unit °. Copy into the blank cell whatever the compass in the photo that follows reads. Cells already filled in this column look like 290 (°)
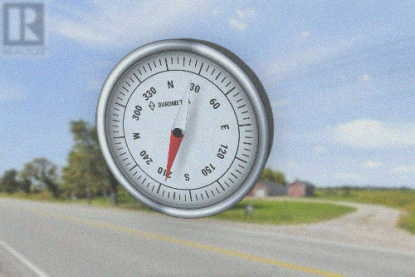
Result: 205 (°)
